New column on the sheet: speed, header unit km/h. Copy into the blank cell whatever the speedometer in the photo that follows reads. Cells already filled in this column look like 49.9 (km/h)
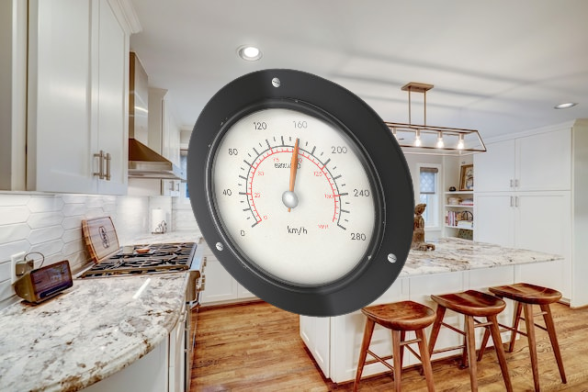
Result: 160 (km/h)
